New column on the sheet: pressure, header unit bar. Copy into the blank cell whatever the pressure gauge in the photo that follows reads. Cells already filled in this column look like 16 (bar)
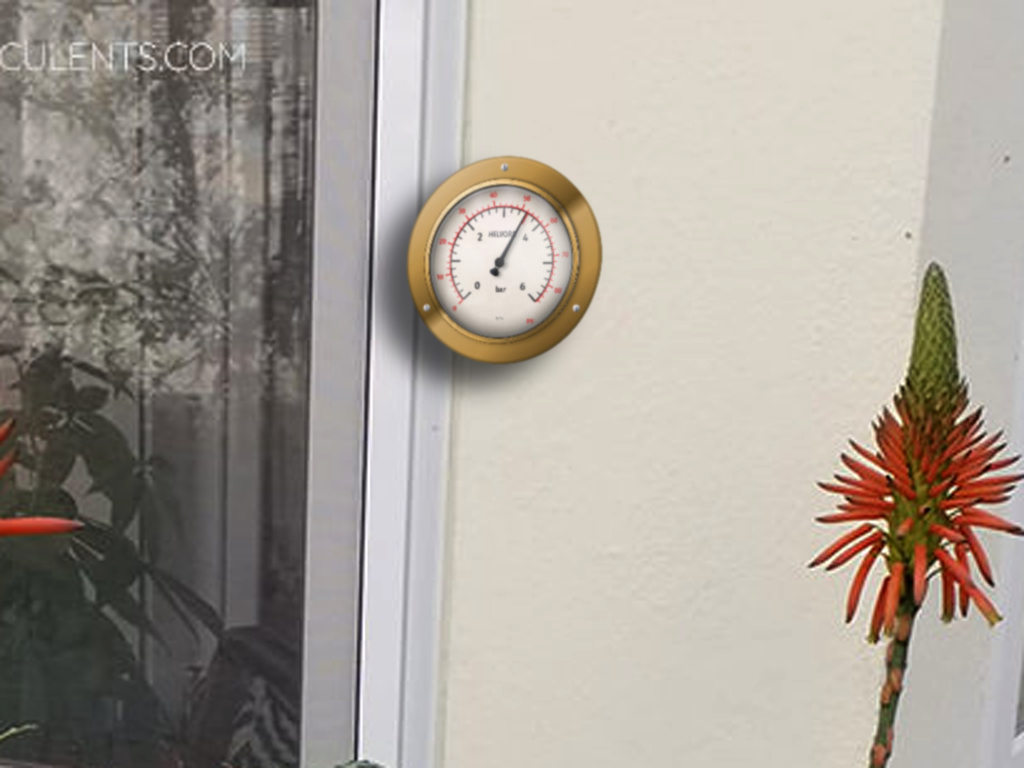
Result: 3.6 (bar)
